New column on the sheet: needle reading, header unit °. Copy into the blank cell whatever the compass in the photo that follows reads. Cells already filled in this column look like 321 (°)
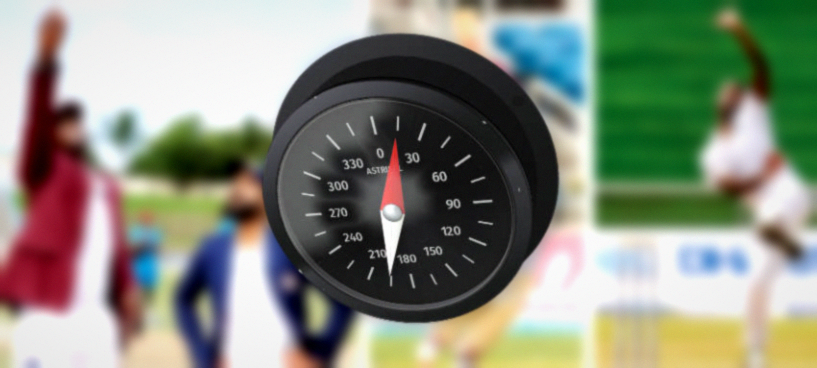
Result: 15 (°)
